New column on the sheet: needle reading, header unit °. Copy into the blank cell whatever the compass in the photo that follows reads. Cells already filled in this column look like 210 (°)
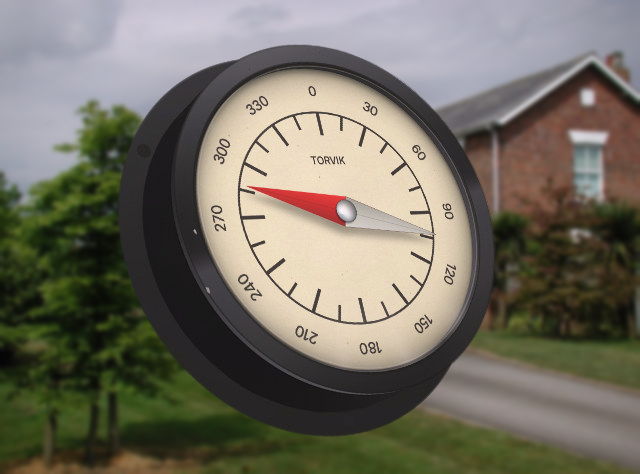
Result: 285 (°)
